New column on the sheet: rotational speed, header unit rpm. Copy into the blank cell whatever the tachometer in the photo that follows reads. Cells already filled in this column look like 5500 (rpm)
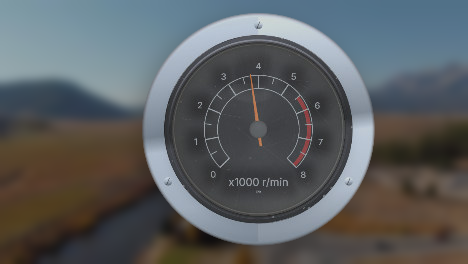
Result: 3750 (rpm)
